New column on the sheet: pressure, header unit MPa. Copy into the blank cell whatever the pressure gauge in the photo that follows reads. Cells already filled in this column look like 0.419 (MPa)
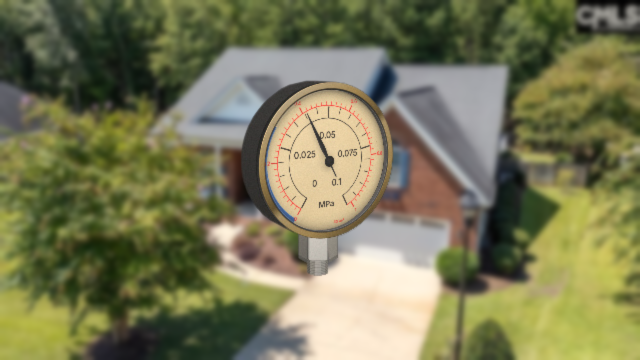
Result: 0.04 (MPa)
